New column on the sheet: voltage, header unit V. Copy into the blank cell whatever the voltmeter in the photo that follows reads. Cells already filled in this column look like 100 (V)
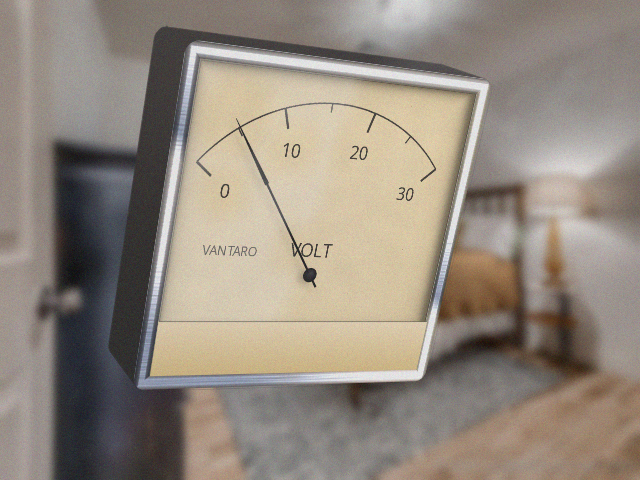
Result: 5 (V)
